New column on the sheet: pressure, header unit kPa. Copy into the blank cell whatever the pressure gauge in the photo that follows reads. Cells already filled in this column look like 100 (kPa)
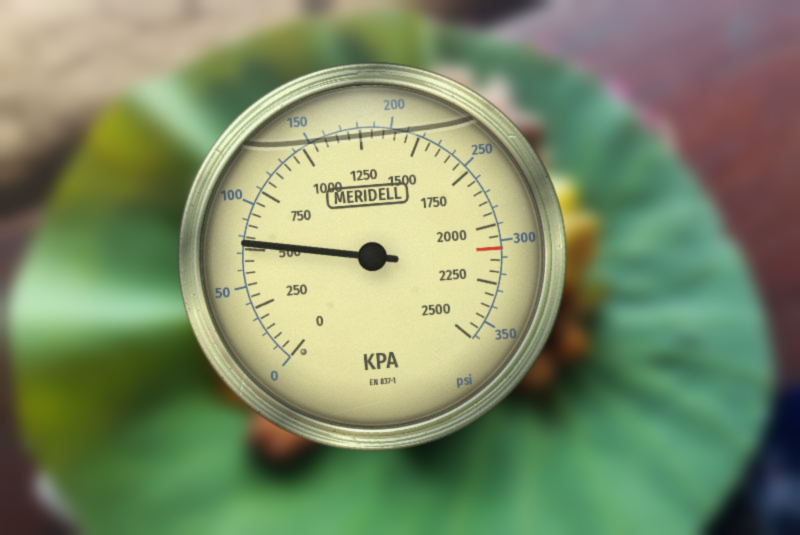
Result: 525 (kPa)
